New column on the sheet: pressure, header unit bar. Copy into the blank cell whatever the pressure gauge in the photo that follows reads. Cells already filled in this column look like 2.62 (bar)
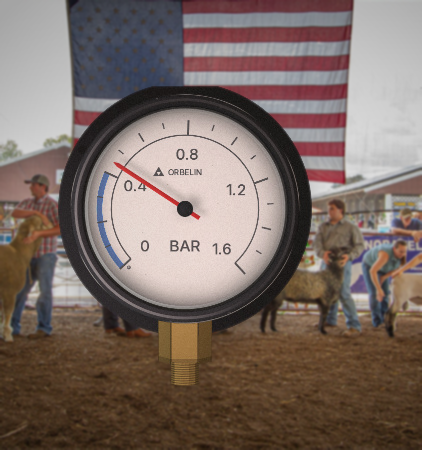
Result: 0.45 (bar)
